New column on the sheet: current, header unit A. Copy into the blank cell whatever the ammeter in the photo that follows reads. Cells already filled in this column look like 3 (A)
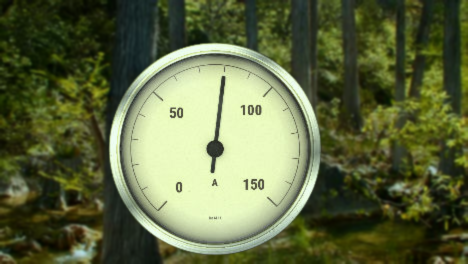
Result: 80 (A)
